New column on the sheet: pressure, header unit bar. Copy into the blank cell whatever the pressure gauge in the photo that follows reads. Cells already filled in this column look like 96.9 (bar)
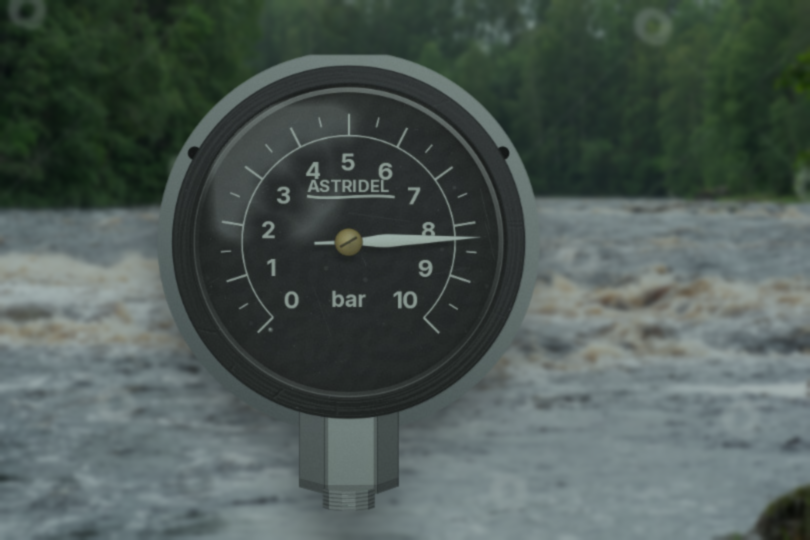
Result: 8.25 (bar)
